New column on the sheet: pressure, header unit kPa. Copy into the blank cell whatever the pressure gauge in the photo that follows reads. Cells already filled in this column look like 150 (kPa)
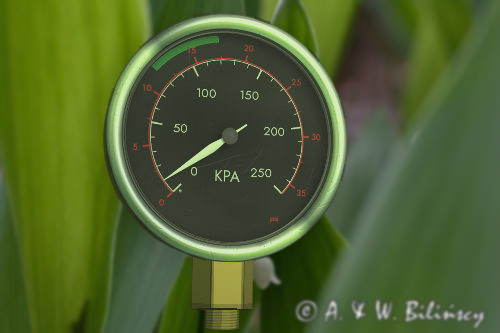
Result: 10 (kPa)
